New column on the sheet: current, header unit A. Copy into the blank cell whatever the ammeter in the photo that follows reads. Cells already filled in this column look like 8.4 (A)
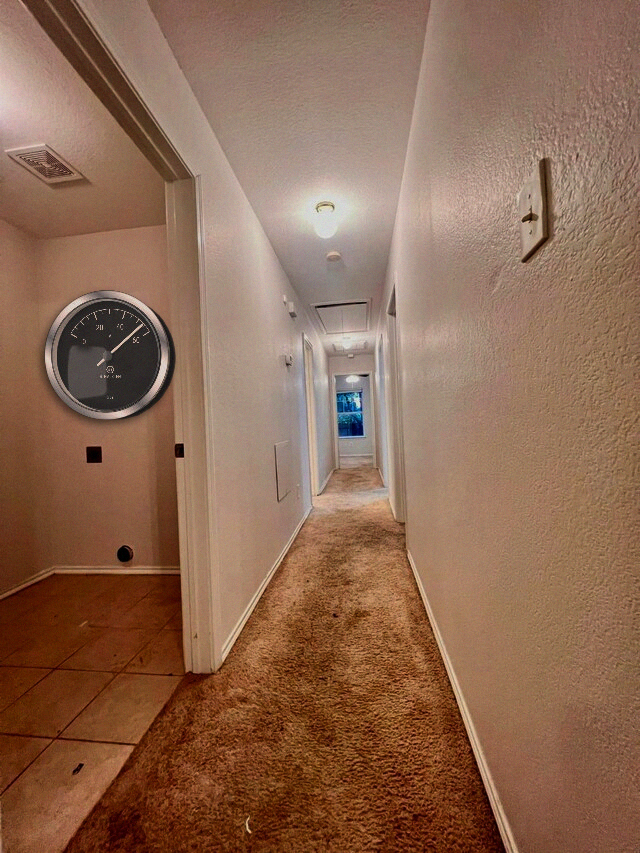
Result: 55 (A)
